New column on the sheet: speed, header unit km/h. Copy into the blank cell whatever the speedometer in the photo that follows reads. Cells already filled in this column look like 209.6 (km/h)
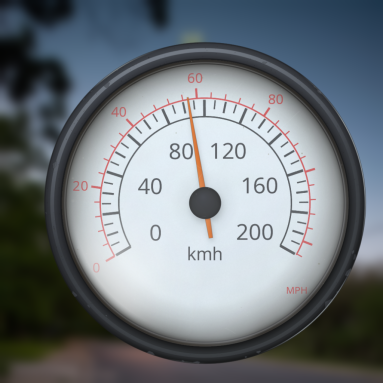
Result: 92.5 (km/h)
